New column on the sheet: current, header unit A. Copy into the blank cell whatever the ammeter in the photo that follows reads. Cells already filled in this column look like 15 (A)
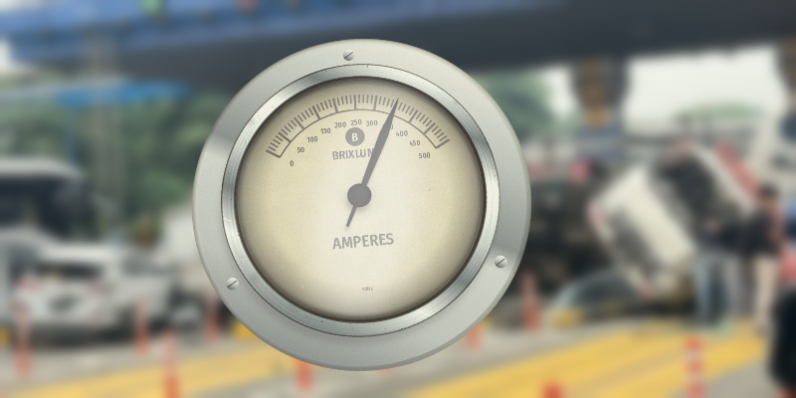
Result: 350 (A)
